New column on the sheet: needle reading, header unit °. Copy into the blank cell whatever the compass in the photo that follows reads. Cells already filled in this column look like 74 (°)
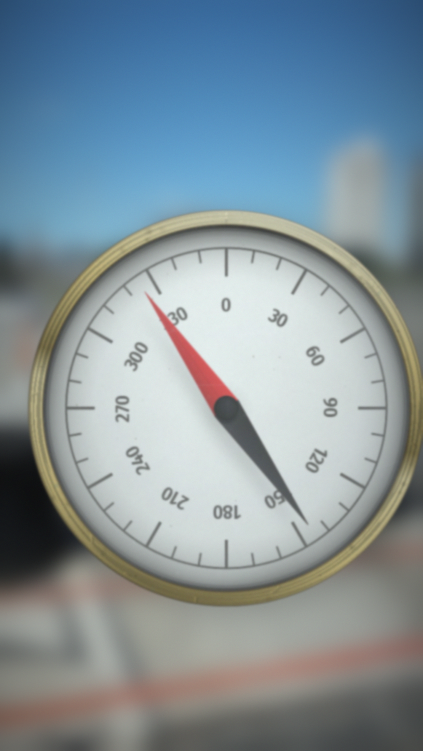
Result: 325 (°)
